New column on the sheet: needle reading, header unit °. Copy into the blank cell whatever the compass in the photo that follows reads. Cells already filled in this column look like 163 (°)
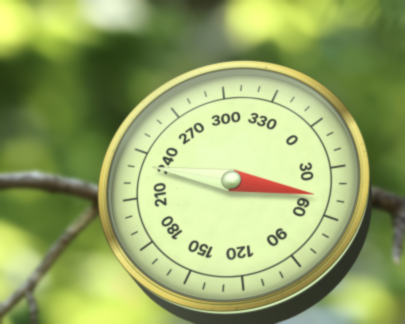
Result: 50 (°)
